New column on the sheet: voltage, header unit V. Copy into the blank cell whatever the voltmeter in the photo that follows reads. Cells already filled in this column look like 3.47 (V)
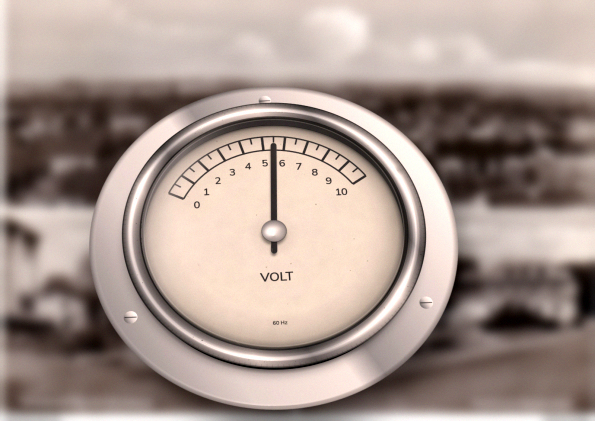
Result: 5.5 (V)
